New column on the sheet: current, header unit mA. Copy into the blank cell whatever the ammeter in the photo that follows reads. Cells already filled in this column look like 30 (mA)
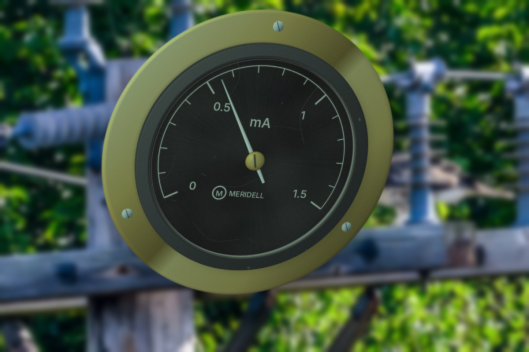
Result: 0.55 (mA)
